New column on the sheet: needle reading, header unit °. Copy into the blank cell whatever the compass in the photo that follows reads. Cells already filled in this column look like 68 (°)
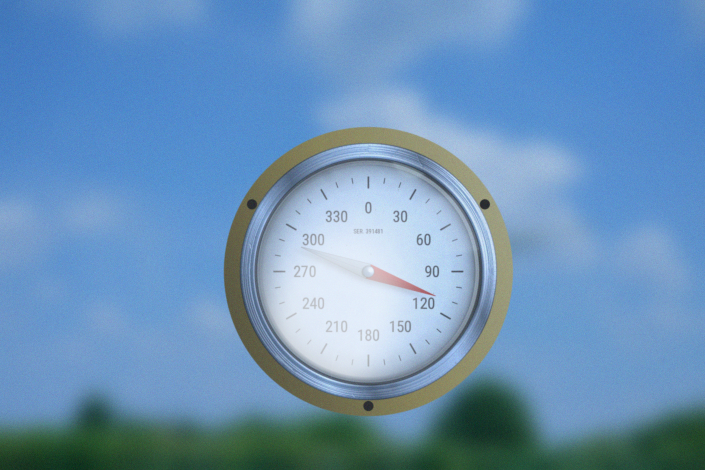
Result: 110 (°)
